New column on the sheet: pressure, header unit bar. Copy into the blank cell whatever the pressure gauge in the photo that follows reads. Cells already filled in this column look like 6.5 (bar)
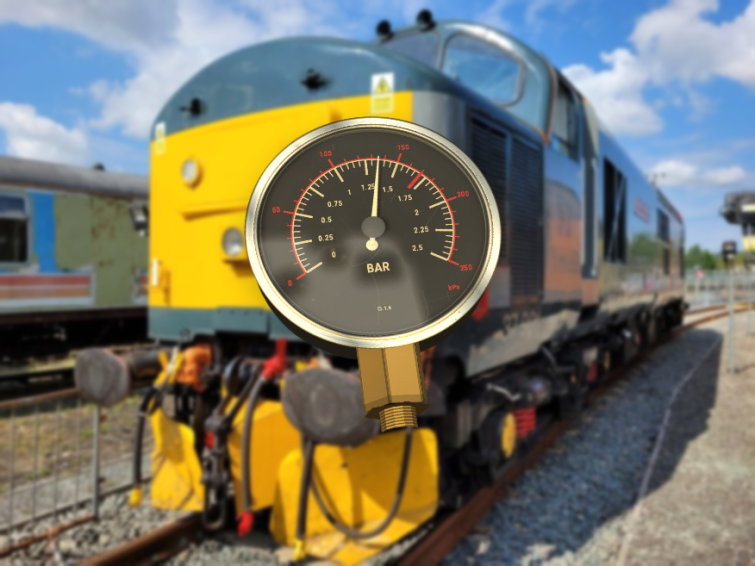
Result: 1.35 (bar)
